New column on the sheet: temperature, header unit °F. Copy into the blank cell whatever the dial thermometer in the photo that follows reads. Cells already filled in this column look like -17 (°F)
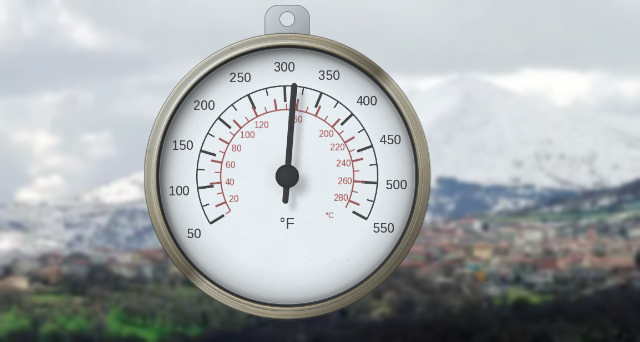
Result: 312.5 (°F)
